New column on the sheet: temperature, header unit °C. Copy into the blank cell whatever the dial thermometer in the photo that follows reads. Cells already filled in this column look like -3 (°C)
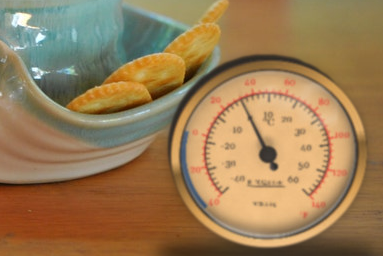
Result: 0 (°C)
